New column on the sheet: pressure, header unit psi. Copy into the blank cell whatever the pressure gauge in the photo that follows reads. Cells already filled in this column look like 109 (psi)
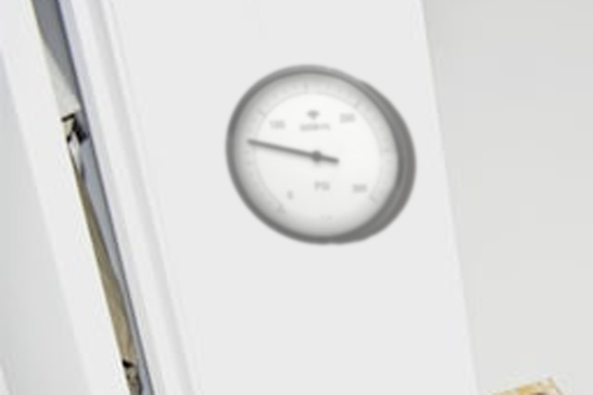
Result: 70 (psi)
